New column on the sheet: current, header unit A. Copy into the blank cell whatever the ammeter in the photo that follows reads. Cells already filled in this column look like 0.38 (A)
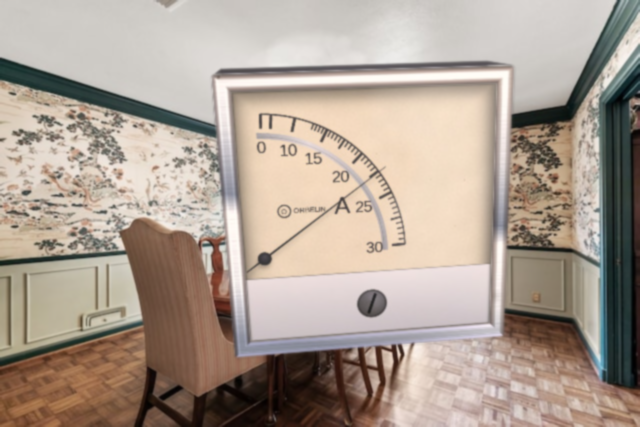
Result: 22.5 (A)
